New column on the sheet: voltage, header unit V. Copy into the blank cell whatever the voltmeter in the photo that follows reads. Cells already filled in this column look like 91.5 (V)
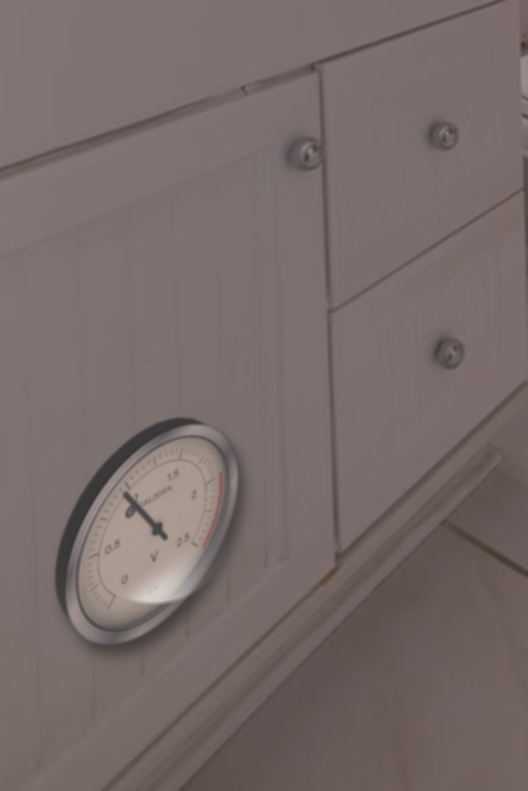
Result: 0.95 (V)
